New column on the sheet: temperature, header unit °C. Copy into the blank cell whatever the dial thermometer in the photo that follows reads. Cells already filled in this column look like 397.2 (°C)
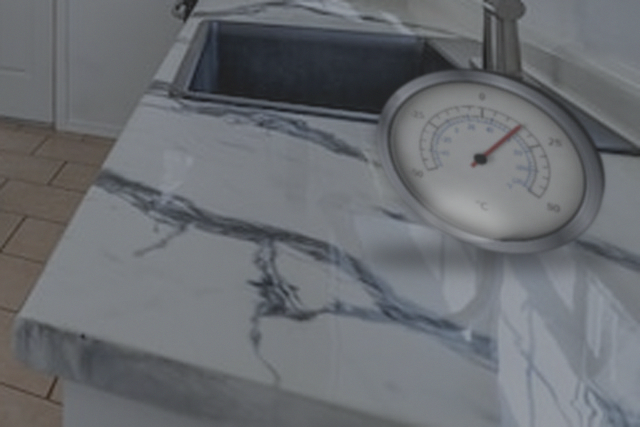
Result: 15 (°C)
